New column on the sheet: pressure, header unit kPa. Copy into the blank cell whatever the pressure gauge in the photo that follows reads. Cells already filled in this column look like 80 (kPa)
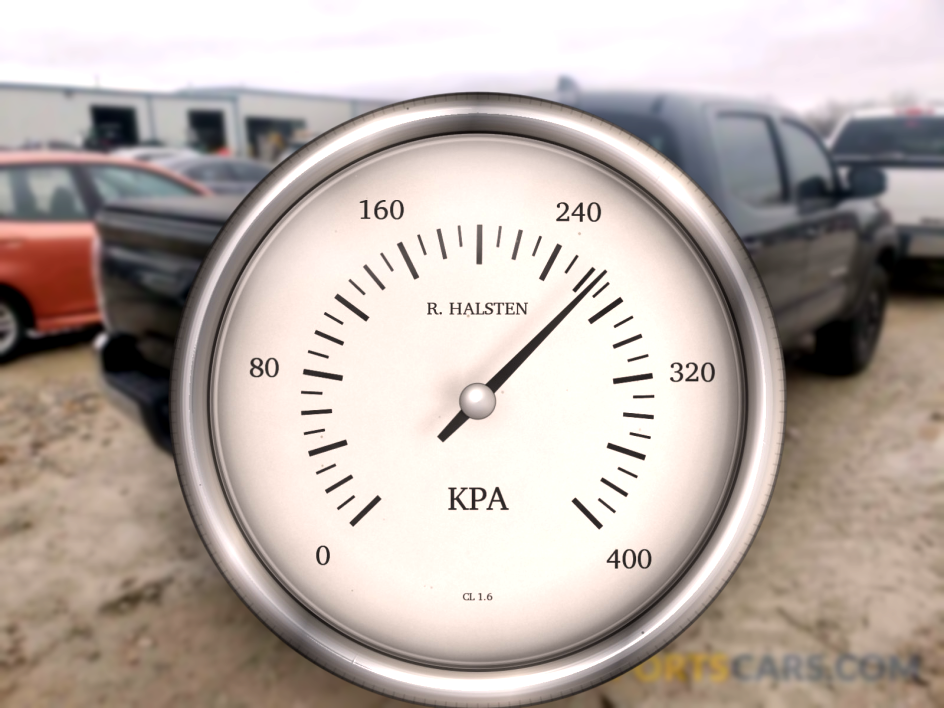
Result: 265 (kPa)
